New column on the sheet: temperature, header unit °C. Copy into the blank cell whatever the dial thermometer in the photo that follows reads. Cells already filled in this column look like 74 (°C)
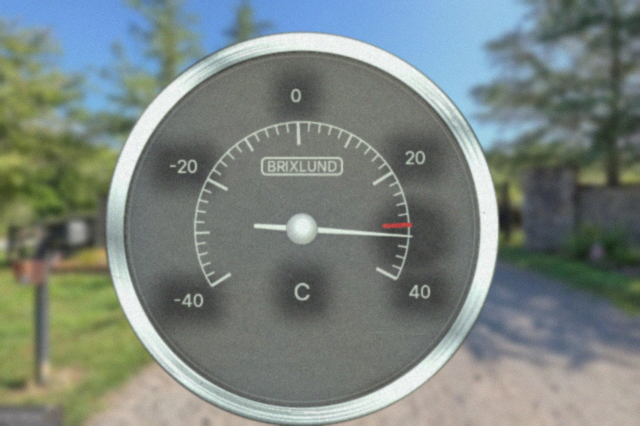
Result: 32 (°C)
